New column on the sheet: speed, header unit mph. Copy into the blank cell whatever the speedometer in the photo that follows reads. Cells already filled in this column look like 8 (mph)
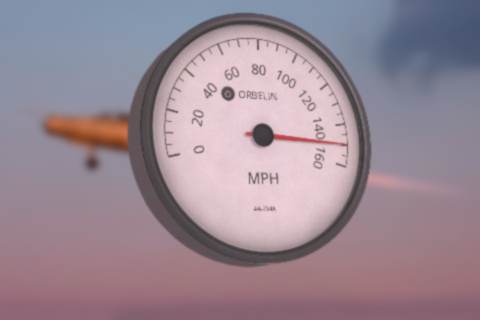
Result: 150 (mph)
